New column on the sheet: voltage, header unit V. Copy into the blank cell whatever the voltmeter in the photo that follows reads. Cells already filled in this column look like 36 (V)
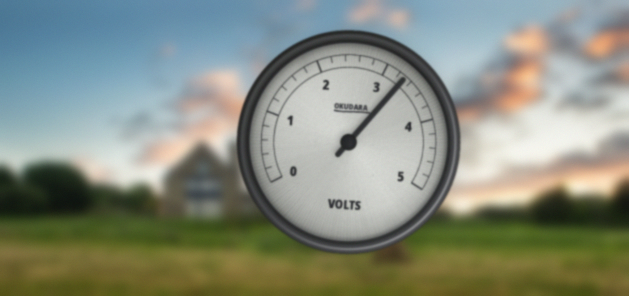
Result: 3.3 (V)
